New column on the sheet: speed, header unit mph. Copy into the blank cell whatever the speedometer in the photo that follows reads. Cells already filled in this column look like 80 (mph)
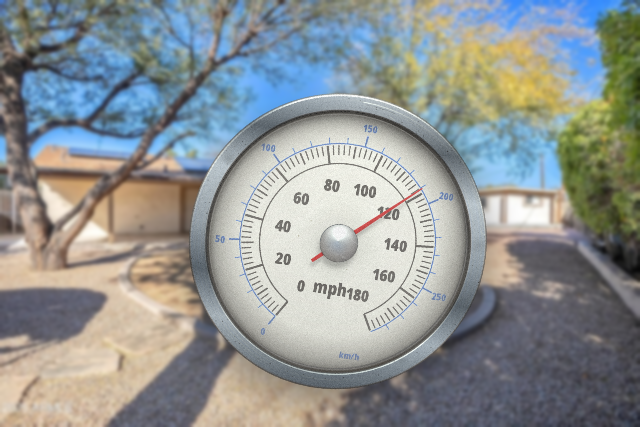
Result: 118 (mph)
